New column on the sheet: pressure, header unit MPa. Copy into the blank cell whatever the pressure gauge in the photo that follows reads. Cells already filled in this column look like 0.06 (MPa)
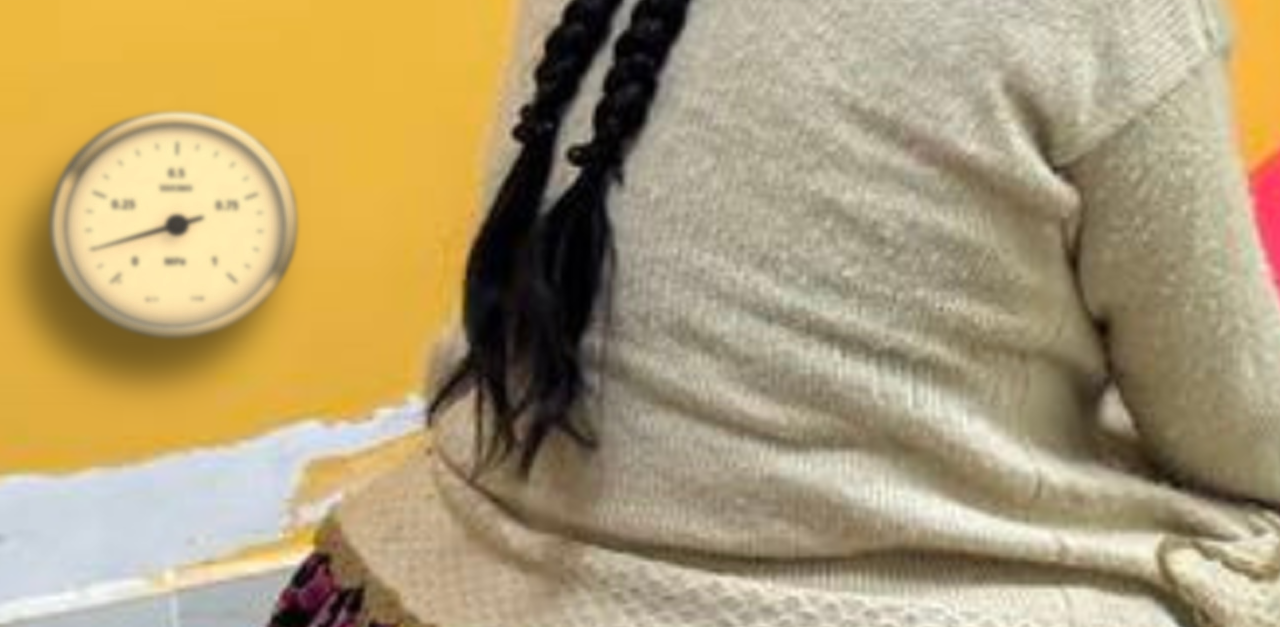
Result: 0.1 (MPa)
